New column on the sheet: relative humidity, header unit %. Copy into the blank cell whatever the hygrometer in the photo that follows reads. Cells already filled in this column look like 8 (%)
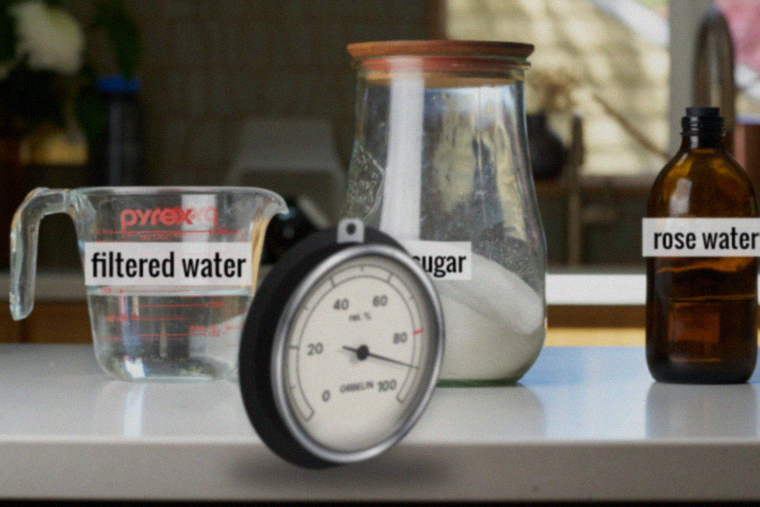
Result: 90 (%)
